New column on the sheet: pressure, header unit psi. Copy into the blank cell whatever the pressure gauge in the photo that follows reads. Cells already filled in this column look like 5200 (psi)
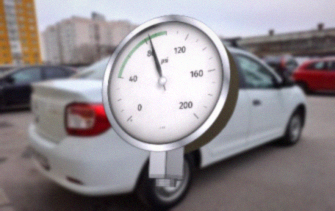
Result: 85 (psi)
